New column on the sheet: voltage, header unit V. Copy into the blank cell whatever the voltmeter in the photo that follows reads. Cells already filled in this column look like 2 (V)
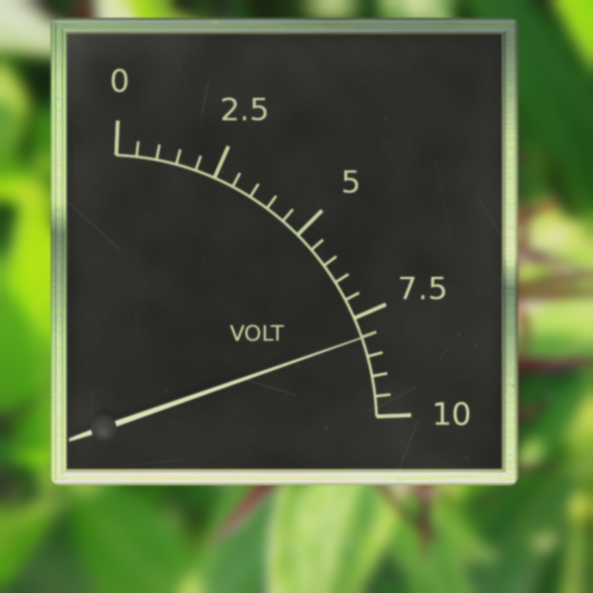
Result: 8 (V)
